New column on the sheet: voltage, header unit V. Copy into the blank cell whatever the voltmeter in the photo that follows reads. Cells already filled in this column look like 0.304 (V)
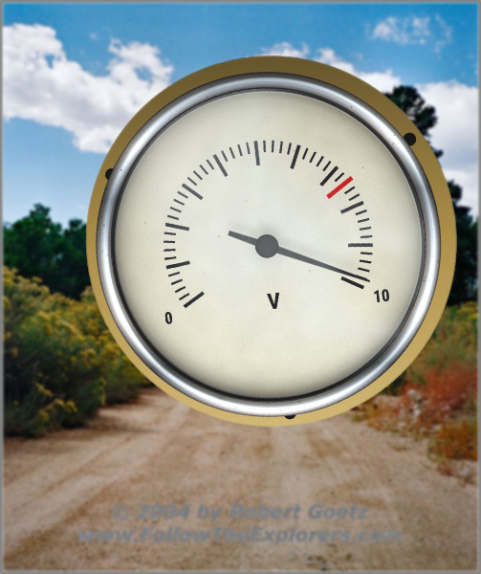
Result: 9.8 (V)
